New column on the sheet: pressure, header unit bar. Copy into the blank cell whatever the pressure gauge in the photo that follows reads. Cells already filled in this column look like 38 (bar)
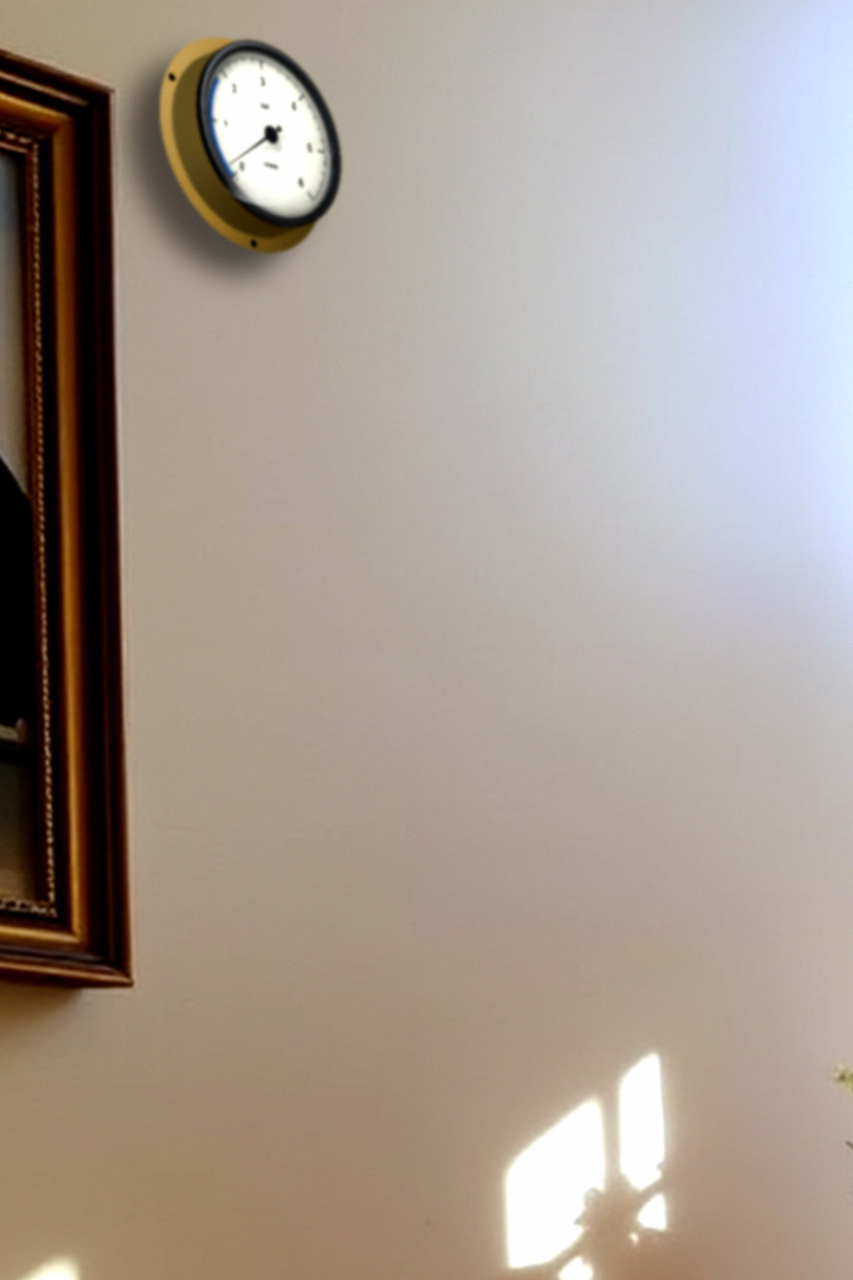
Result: 0.2 (bar)
